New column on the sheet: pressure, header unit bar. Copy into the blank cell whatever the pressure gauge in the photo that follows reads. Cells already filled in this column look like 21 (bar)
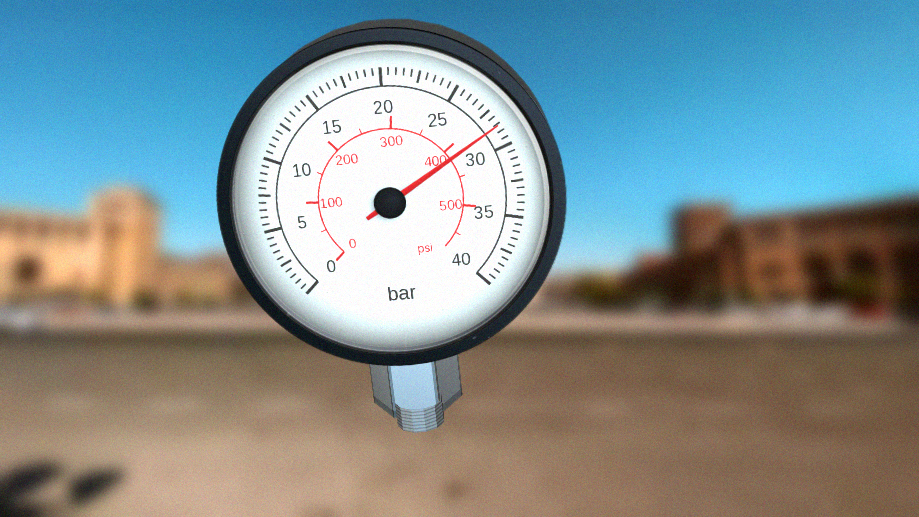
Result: 28.5 (bar)
